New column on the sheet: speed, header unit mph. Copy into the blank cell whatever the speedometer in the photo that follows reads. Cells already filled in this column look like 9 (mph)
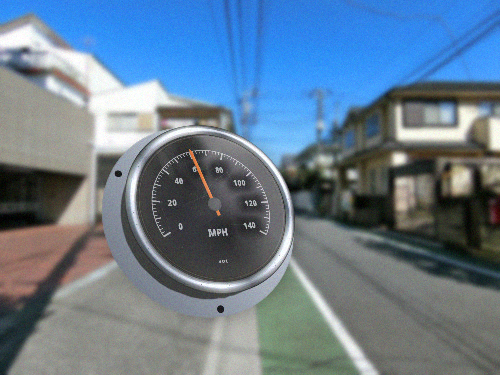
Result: 60 (mph)
